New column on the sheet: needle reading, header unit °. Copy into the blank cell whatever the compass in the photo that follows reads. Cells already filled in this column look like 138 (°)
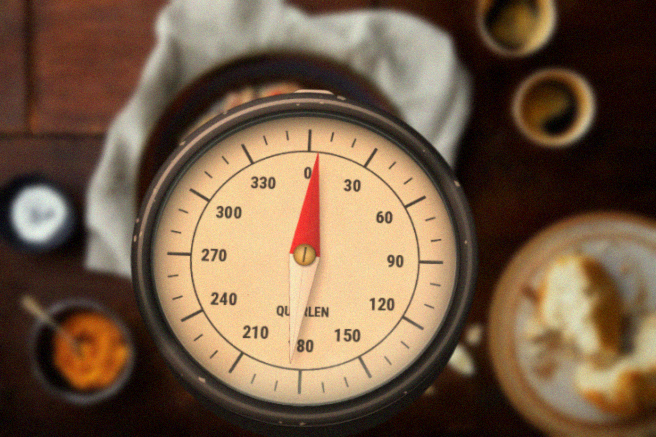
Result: 5 (°)
